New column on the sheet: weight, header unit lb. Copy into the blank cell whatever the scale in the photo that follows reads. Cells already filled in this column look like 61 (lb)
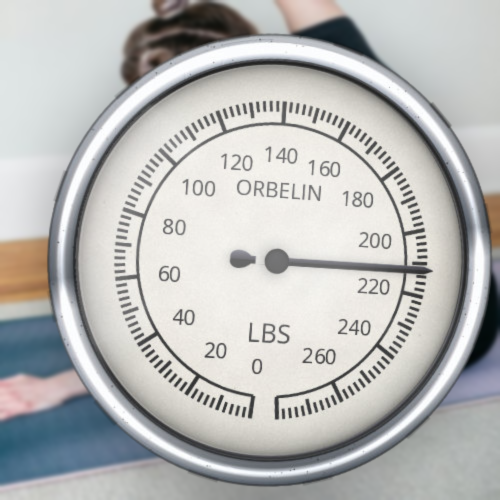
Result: 212 (lb)
